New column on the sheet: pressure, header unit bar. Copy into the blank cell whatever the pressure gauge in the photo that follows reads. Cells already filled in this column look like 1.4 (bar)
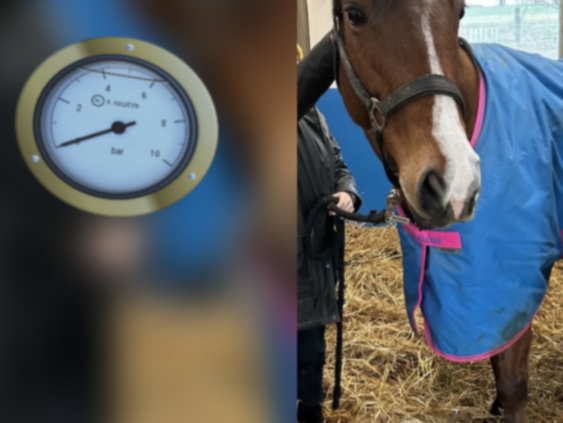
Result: 0 (bar)
